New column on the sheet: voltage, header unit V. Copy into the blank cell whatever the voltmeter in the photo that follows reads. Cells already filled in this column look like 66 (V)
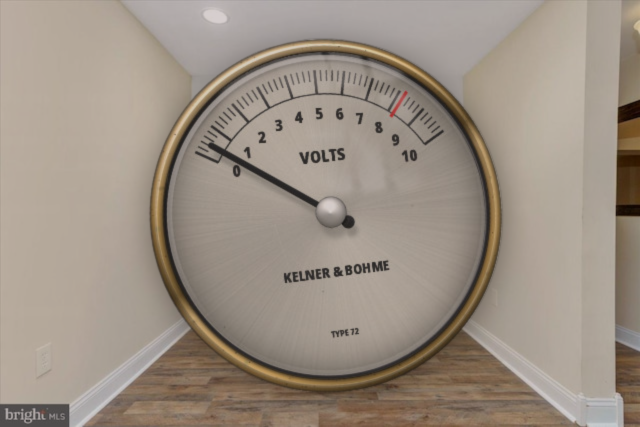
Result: 0.4 (V)
